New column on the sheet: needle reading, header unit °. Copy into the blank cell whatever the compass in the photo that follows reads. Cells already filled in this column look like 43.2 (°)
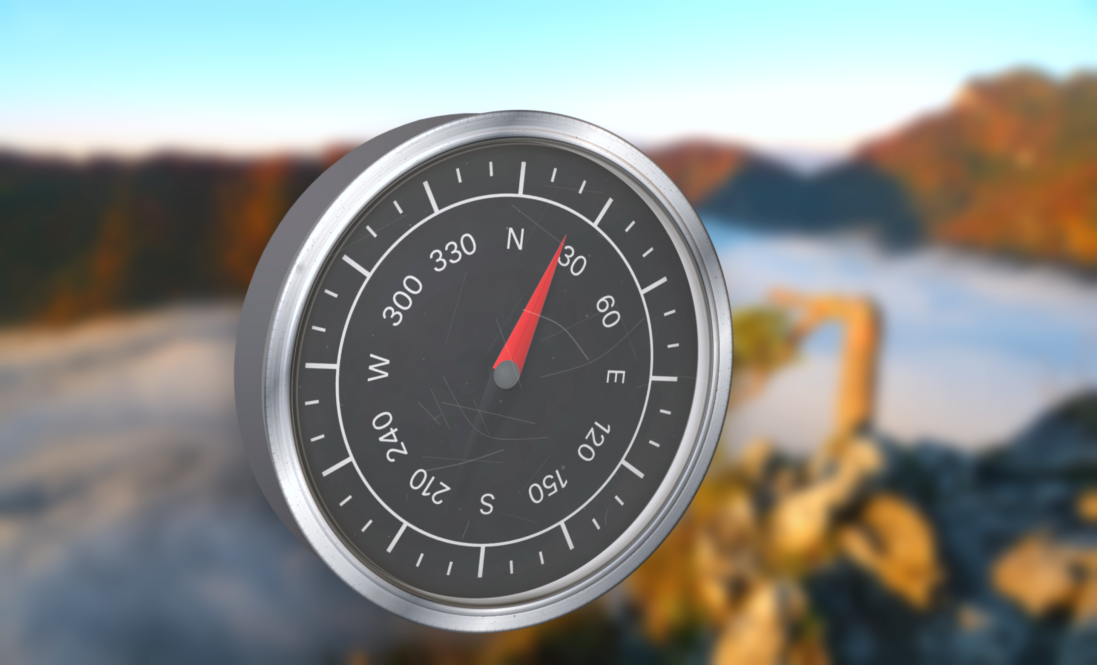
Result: 20 (°)
